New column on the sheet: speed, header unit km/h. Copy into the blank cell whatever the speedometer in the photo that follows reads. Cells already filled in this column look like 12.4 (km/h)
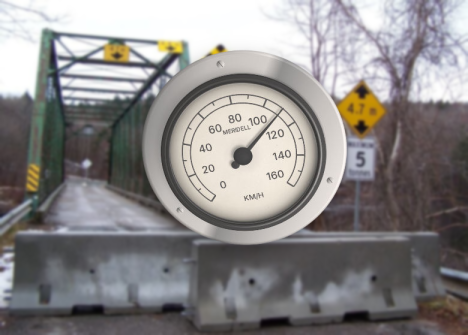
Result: 110 (km/h)
